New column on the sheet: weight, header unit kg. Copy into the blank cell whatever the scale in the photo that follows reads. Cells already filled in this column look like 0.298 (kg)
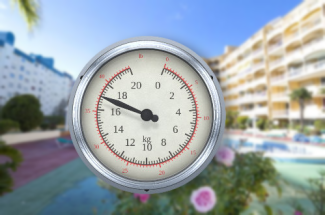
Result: 17 (kg)
